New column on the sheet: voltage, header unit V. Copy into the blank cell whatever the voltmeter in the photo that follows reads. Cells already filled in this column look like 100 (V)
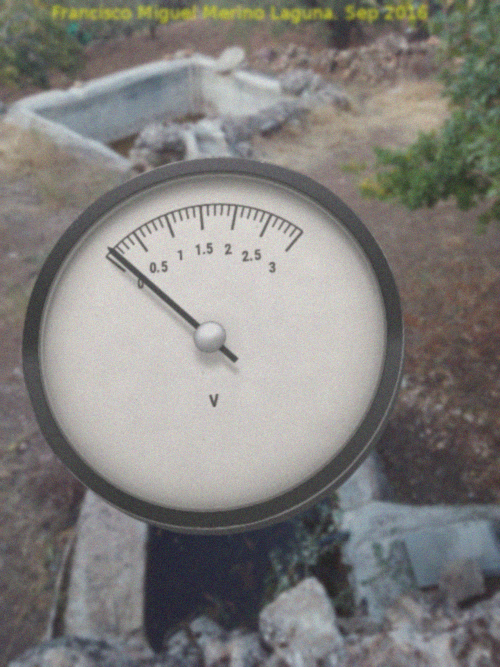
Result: 0.1 (V)
